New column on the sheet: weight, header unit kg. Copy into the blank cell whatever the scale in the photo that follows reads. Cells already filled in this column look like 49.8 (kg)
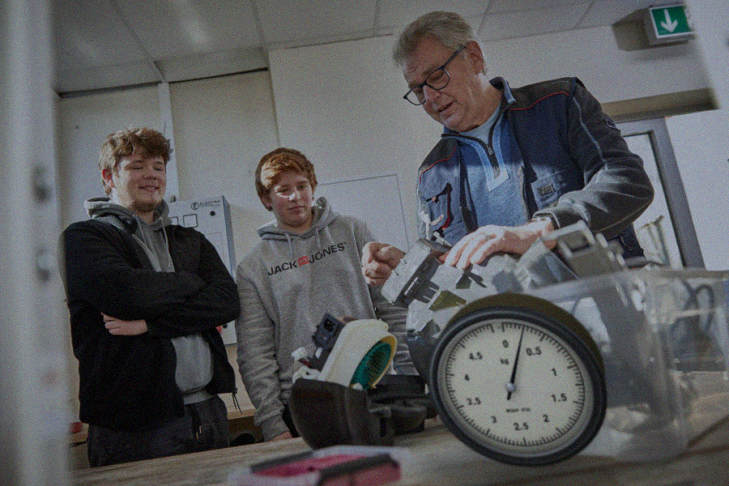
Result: 0.25 (kg)
